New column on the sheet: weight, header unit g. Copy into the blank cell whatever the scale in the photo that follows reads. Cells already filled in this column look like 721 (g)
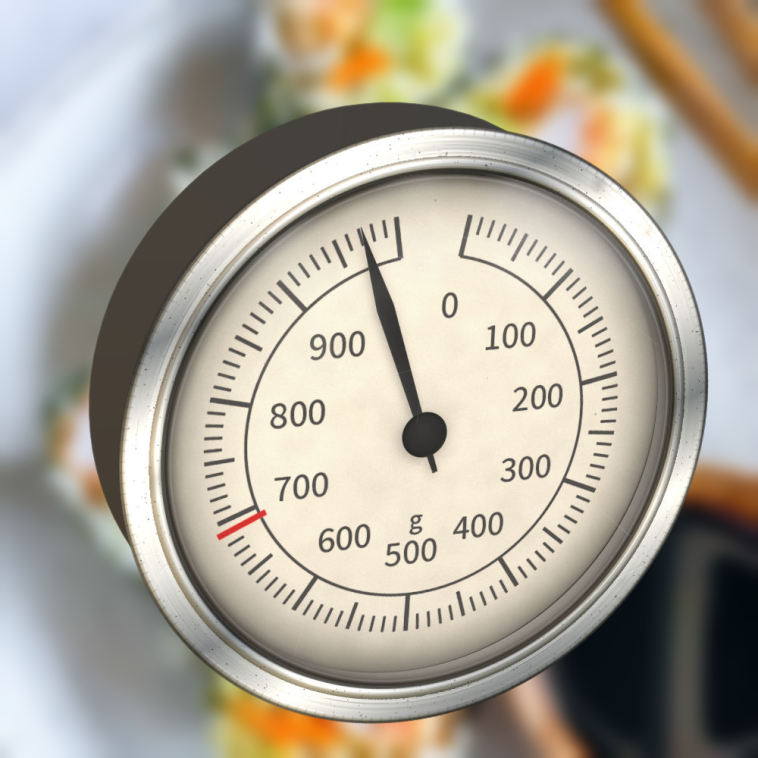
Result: 970 (g)
